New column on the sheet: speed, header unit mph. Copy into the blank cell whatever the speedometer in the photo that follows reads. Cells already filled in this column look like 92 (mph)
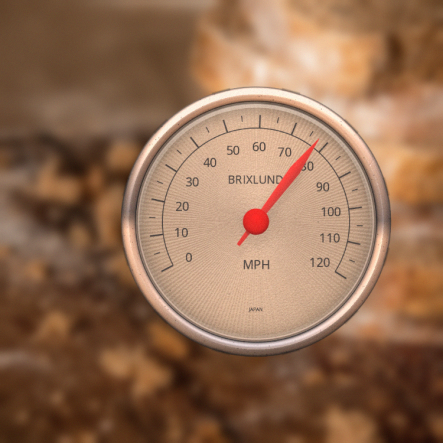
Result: 77.5 (mph)
